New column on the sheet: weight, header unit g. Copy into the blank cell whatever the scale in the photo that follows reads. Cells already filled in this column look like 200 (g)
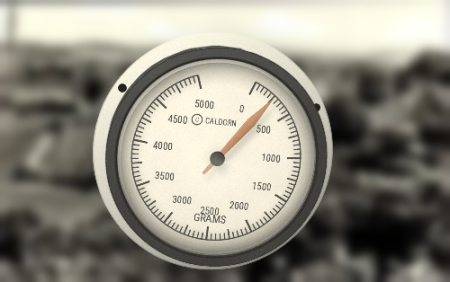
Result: 250 (g)
